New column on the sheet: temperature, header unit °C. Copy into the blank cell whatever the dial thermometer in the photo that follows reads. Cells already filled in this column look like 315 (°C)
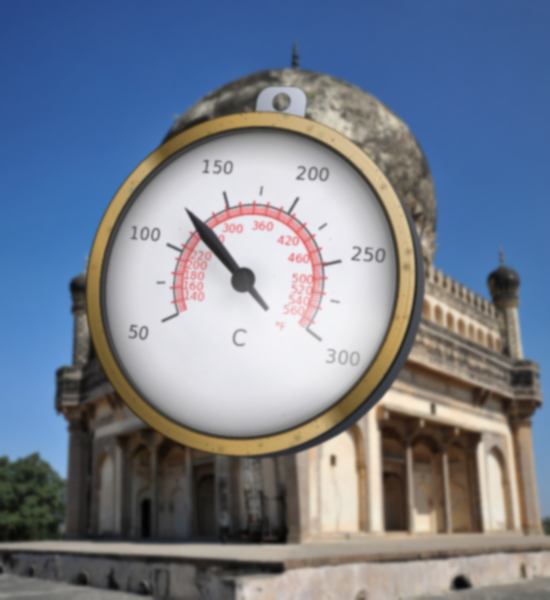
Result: 125 (°C)
